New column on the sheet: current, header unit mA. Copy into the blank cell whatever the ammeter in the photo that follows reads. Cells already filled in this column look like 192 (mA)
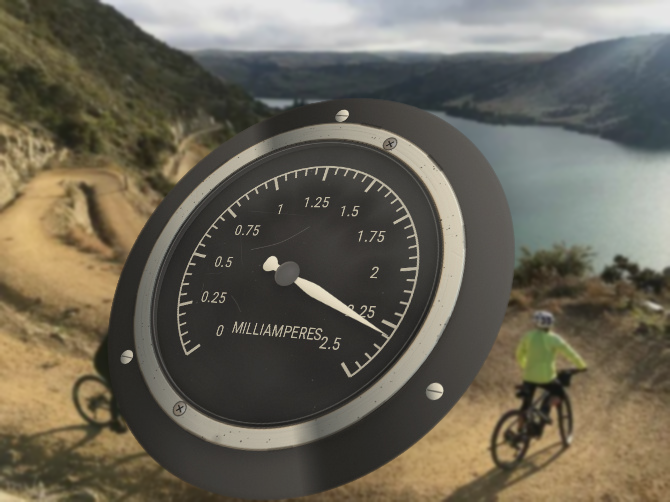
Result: 2.3 (mA)
